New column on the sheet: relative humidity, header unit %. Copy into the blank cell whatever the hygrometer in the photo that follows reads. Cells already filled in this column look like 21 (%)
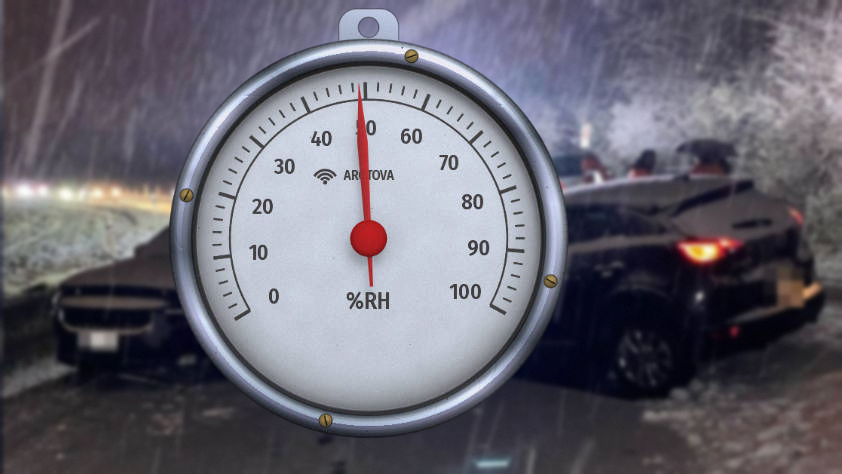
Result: 49 (%)
